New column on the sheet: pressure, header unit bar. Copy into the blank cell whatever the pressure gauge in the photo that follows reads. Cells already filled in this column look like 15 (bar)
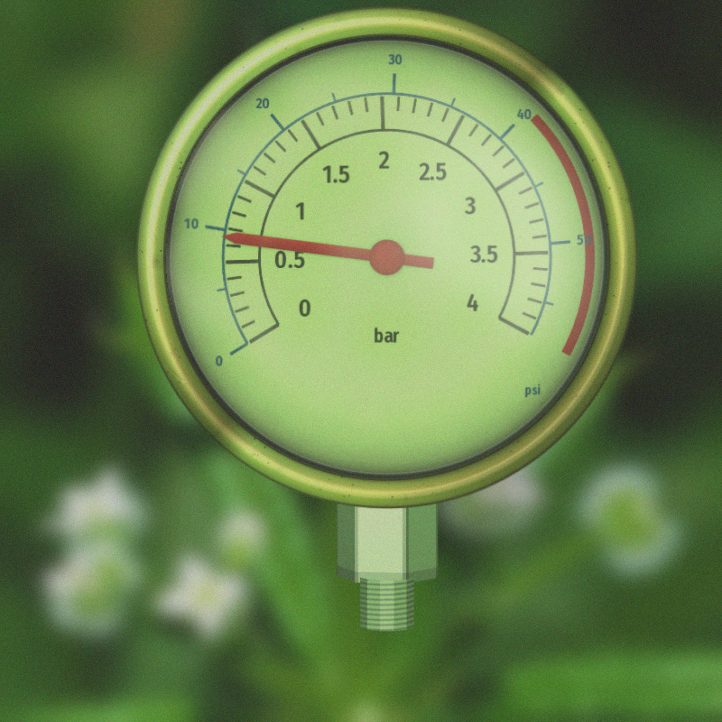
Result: 0.65 (bar)
